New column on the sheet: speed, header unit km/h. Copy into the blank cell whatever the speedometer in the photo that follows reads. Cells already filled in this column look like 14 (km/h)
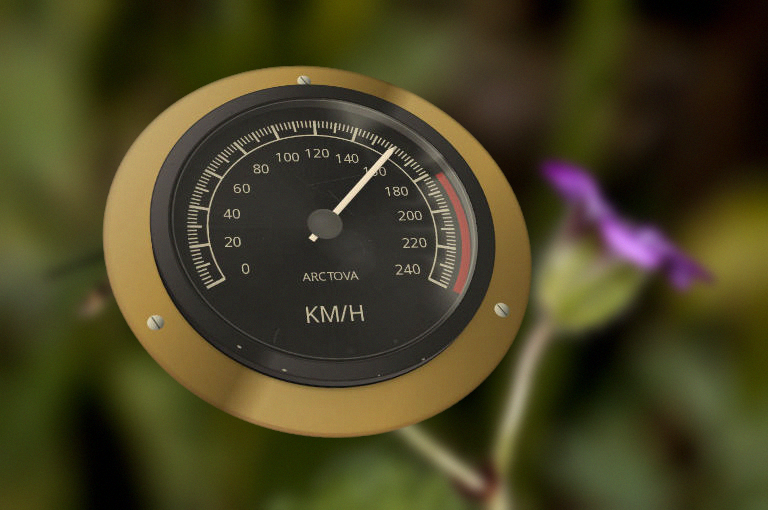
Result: 160 (km/h)
